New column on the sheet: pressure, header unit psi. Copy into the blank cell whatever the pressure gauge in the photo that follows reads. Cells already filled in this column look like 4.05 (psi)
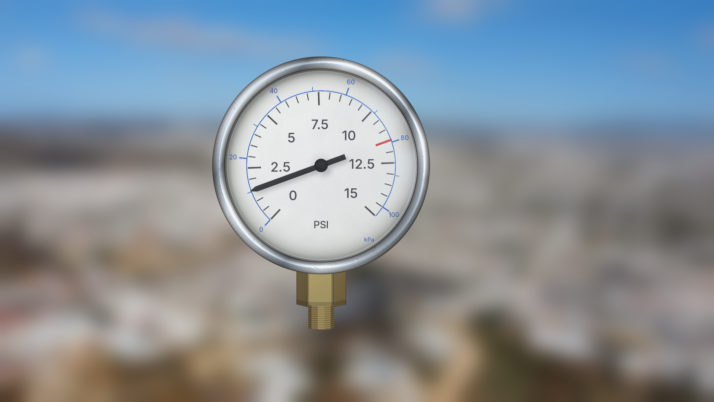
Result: 1.5 (psi)
